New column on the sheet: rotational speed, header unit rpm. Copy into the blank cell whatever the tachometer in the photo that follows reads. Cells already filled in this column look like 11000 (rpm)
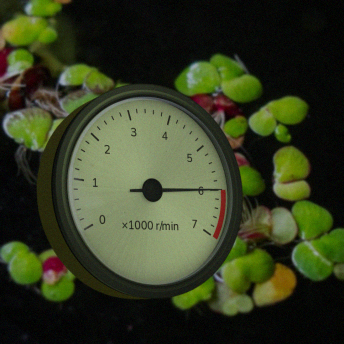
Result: 6000 (rpm)
